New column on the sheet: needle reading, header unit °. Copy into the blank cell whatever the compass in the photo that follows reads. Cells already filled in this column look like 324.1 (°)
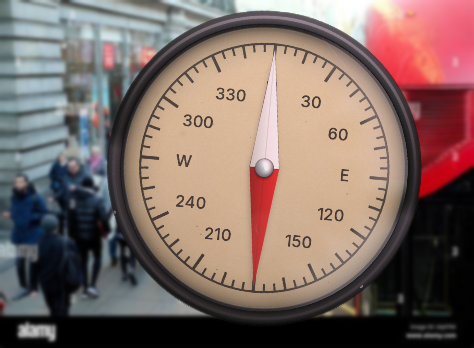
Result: 180 (°)
